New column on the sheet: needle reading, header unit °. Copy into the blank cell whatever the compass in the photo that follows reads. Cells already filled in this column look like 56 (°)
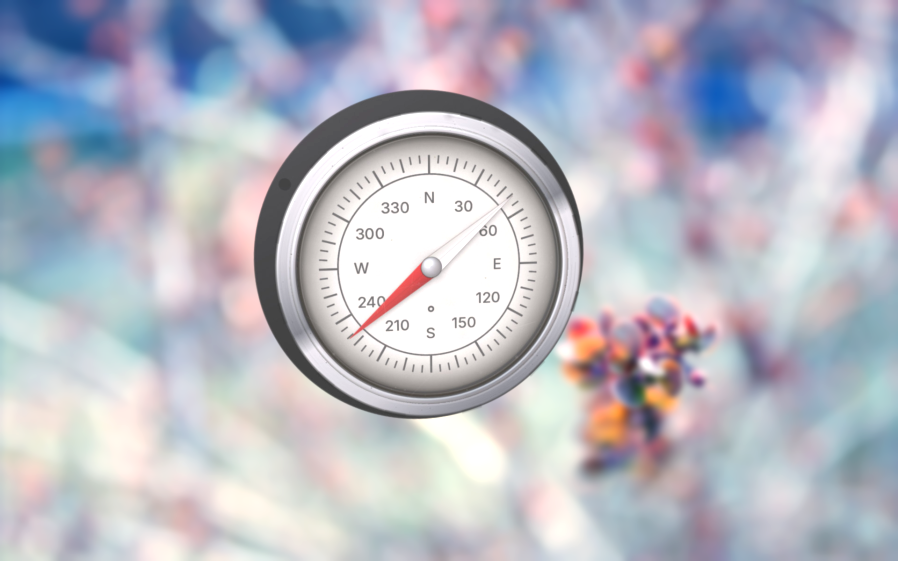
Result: 230 (°)
